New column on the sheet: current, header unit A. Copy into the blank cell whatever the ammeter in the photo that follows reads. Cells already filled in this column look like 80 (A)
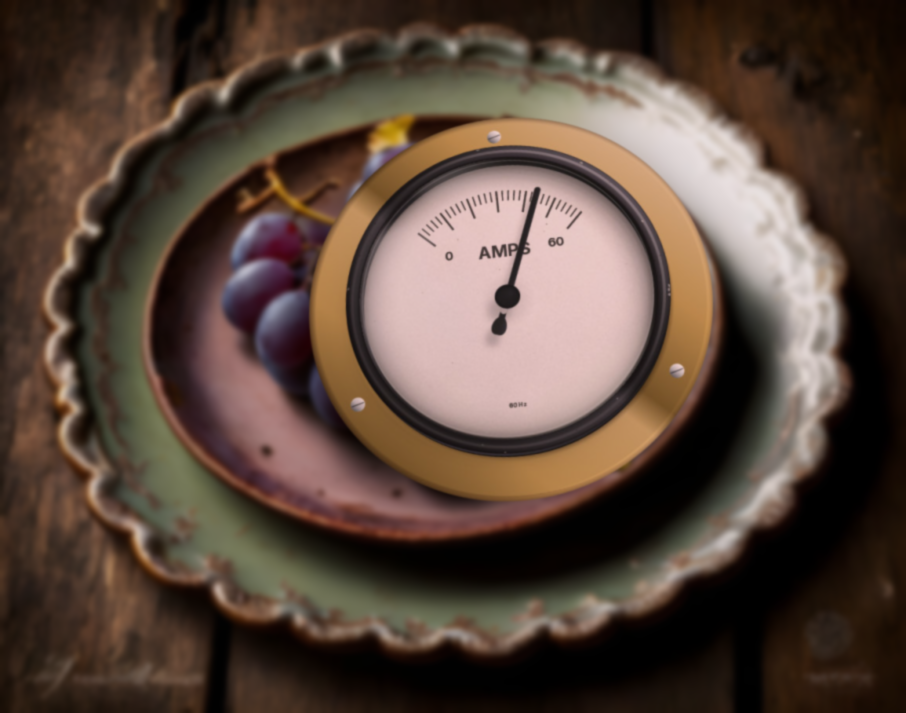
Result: 44 (A)
